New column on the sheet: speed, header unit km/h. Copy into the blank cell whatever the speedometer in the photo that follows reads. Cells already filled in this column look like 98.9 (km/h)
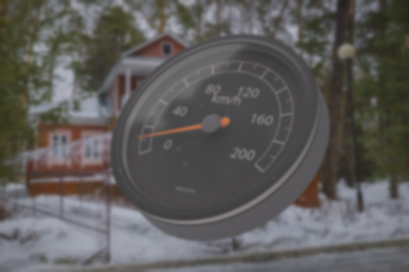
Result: 10 (km/h)
